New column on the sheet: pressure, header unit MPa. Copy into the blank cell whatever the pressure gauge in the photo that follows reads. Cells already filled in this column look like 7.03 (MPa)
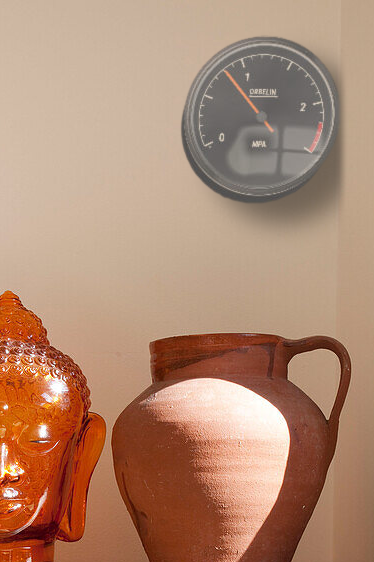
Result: 0.8 (MPa)
